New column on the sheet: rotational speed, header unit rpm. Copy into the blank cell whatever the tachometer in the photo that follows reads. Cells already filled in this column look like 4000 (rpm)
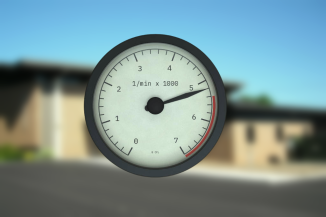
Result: 5200 (rpm)
